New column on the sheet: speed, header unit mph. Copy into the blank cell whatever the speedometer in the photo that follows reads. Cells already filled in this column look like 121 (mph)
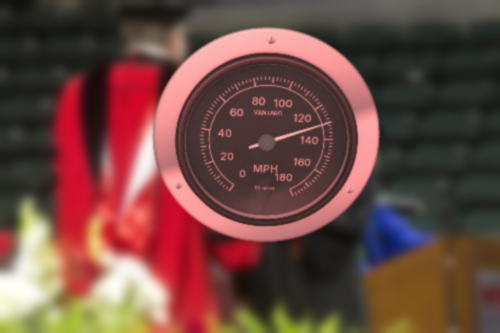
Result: 130 (mph)
